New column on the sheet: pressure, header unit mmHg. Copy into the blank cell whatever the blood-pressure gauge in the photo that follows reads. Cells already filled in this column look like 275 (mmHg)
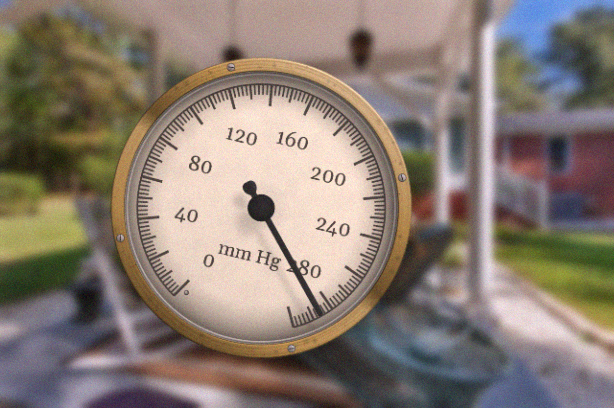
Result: 286 (mmHg)
